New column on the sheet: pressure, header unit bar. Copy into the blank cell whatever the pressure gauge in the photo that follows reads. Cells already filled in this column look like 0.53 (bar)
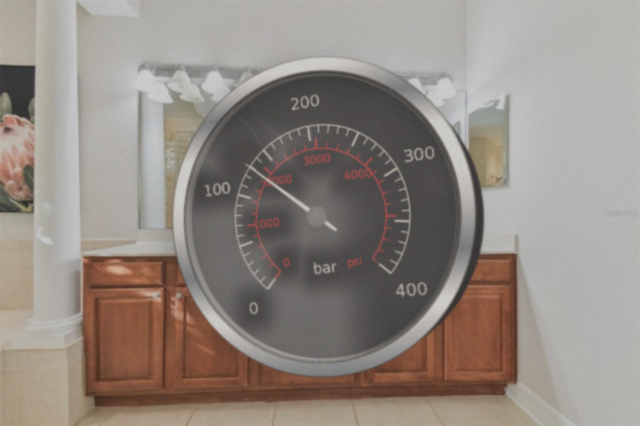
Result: 130 (bar)
